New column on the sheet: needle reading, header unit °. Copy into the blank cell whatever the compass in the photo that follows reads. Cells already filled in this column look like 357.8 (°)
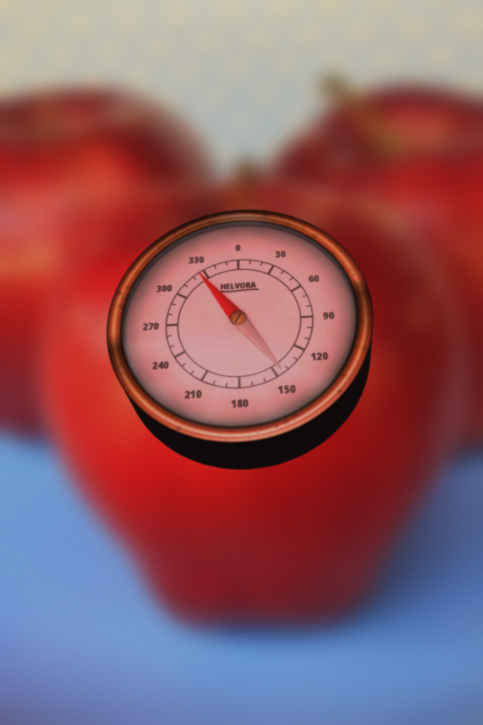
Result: 325 (°)
